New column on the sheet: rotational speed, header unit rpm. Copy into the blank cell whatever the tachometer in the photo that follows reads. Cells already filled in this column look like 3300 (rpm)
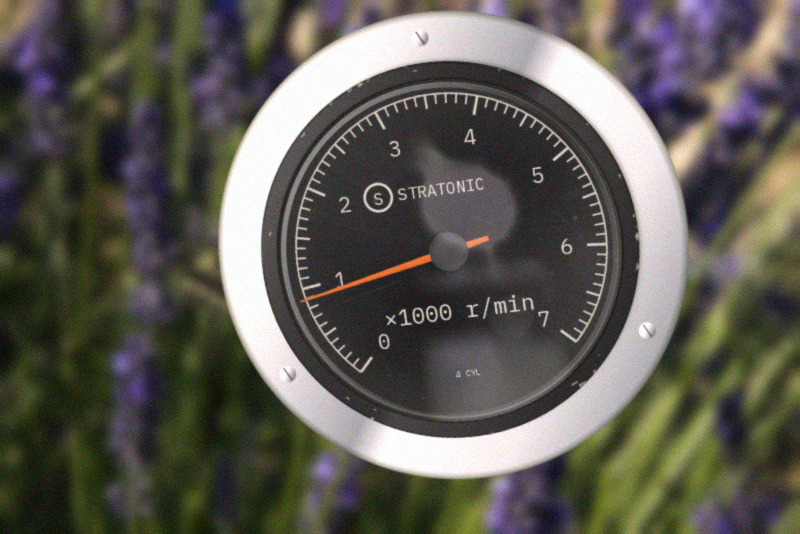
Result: 900 (rpm)
